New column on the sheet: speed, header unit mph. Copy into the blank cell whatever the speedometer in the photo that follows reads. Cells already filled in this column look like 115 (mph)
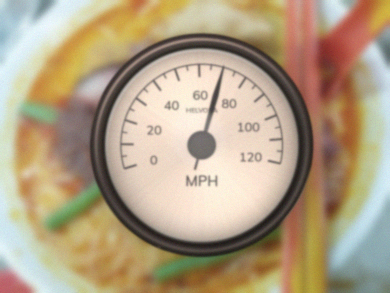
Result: 70 (mph)
